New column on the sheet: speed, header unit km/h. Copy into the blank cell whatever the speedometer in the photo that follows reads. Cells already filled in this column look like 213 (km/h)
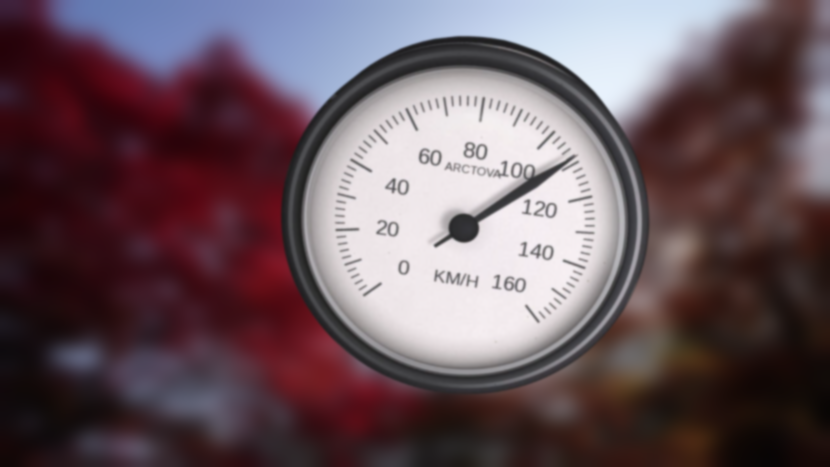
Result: 108 (km/h)
